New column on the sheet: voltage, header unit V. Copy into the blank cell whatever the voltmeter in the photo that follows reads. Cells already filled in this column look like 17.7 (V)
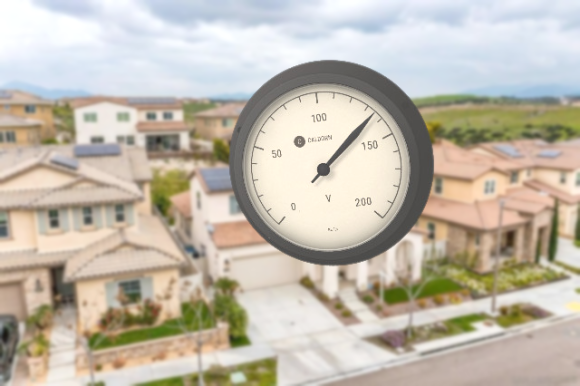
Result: 135 (V)
